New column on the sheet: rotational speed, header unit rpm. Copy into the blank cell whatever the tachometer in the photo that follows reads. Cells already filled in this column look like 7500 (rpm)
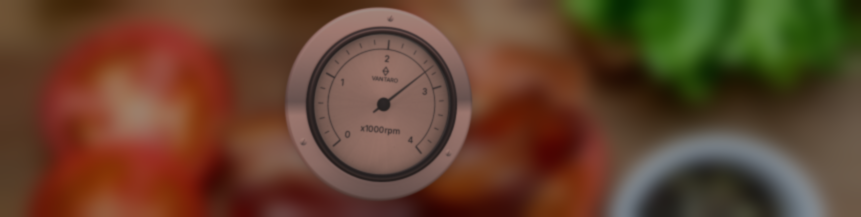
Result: 2700 (rpm)
